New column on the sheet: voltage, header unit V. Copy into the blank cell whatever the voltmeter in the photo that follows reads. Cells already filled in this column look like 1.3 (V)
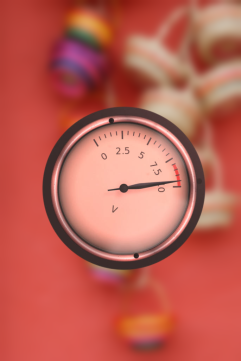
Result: 9.5 (V)
